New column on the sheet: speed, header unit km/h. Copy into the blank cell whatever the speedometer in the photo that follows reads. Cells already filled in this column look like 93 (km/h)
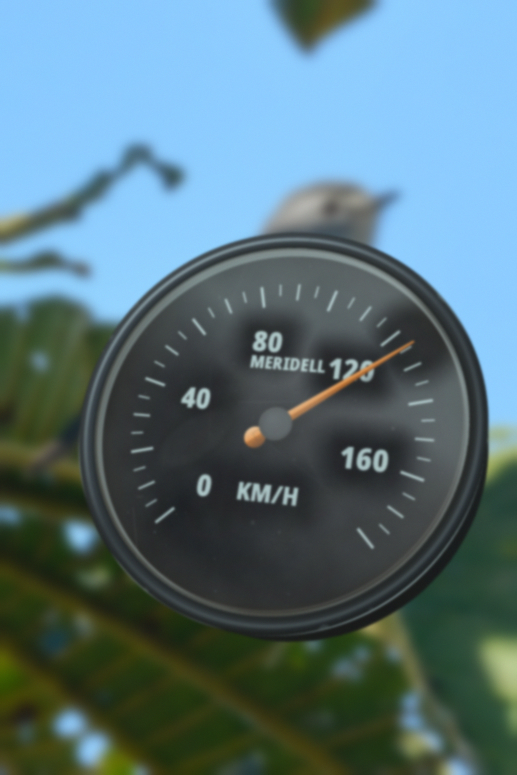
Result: 125 (km/h)
